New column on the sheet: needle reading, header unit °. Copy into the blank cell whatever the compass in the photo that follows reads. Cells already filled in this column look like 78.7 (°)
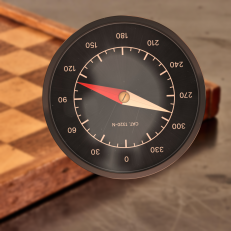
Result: 110 (°)
